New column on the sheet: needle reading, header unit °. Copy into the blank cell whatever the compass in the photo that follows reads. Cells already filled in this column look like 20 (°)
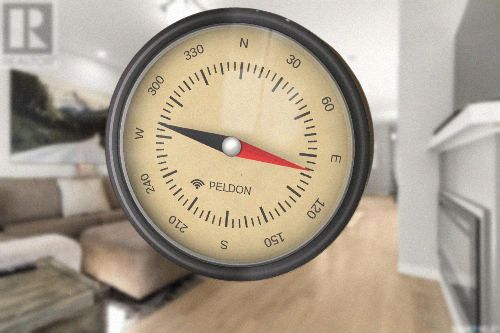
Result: 100 (°)
